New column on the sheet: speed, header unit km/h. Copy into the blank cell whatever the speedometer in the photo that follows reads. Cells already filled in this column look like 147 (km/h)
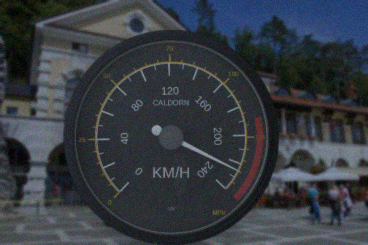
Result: 225 (km/h)
